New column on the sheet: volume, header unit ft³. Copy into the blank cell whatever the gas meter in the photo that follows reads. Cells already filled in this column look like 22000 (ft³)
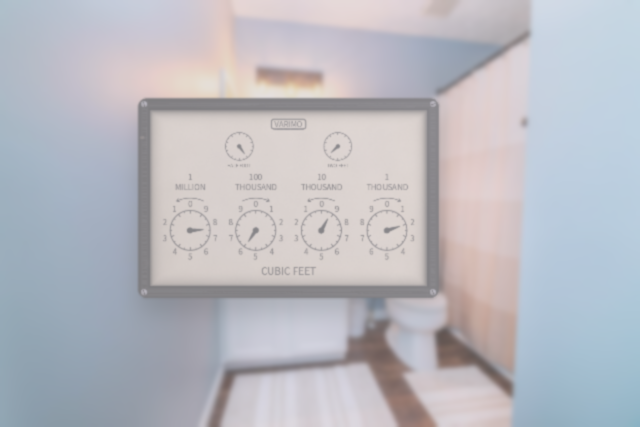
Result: 759200 (ft³)
